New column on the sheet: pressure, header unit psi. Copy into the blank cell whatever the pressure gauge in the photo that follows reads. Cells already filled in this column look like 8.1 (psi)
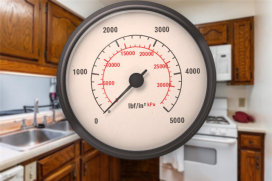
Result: 0 (psi)
